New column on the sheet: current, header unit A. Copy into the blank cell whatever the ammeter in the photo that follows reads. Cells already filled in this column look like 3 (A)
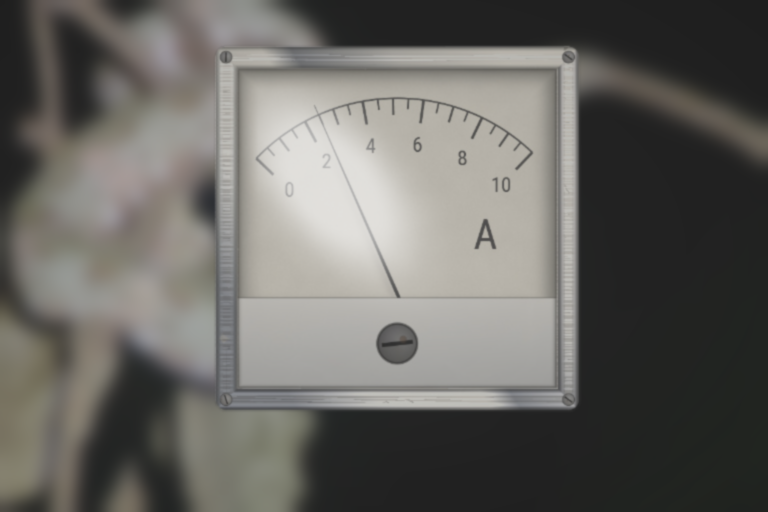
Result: 2.5 (A)
